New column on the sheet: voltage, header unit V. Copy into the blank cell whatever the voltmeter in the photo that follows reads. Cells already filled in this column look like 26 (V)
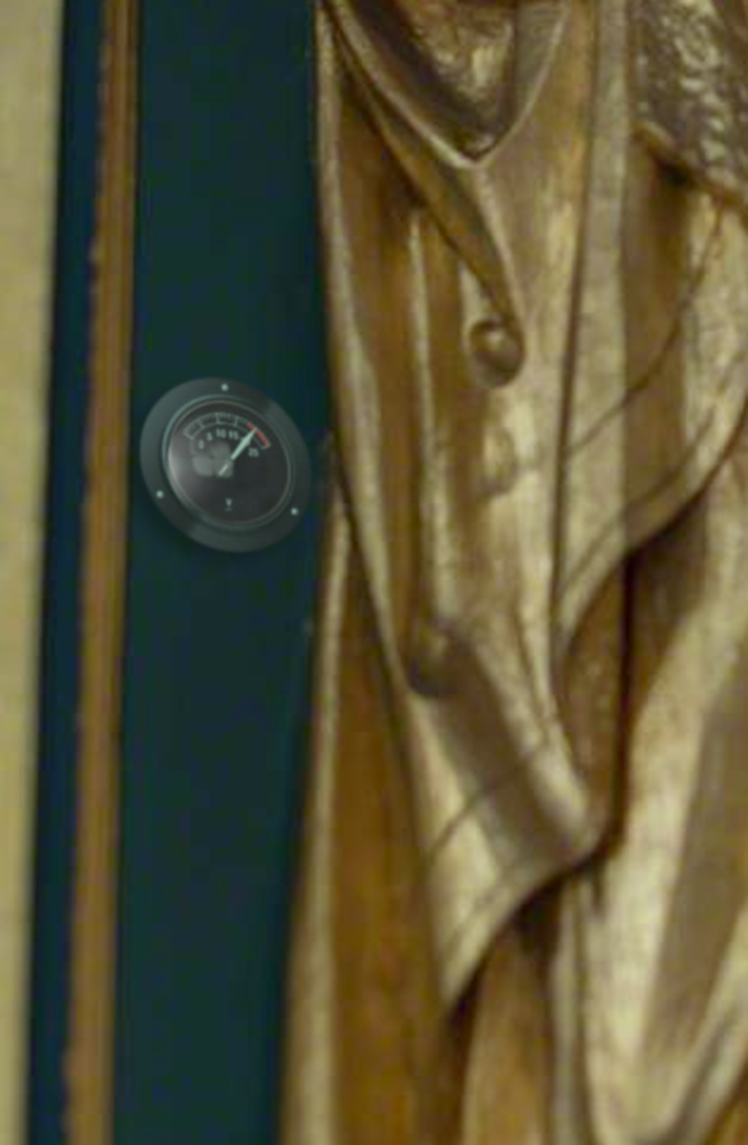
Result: 20 (V)
